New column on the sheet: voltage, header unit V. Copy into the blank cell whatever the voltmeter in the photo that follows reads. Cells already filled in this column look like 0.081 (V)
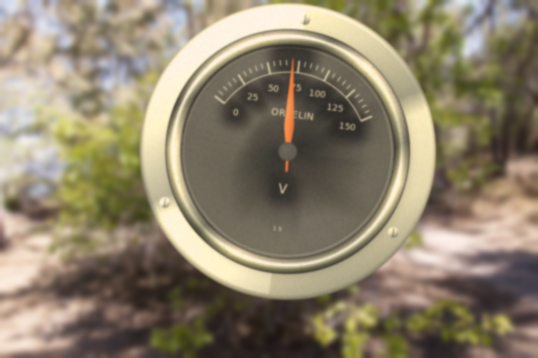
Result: 70 (V)
